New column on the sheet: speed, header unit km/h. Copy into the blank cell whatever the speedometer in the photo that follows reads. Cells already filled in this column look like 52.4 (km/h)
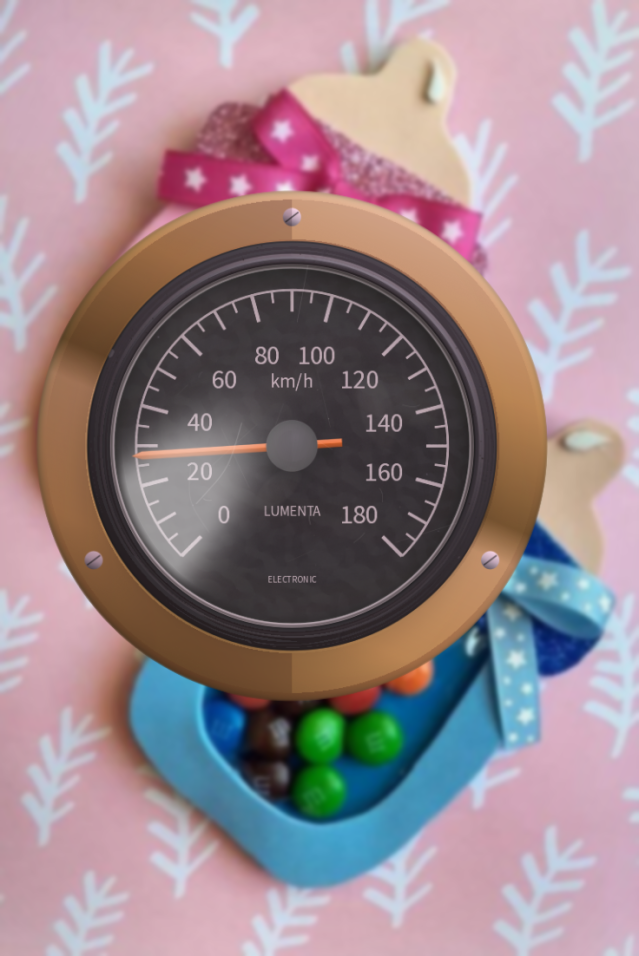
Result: 27.5 (km/h)
